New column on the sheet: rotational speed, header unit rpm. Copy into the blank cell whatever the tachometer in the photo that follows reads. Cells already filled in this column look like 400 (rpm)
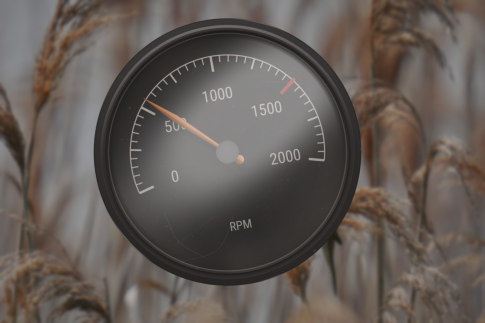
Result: 550 (rpm)
